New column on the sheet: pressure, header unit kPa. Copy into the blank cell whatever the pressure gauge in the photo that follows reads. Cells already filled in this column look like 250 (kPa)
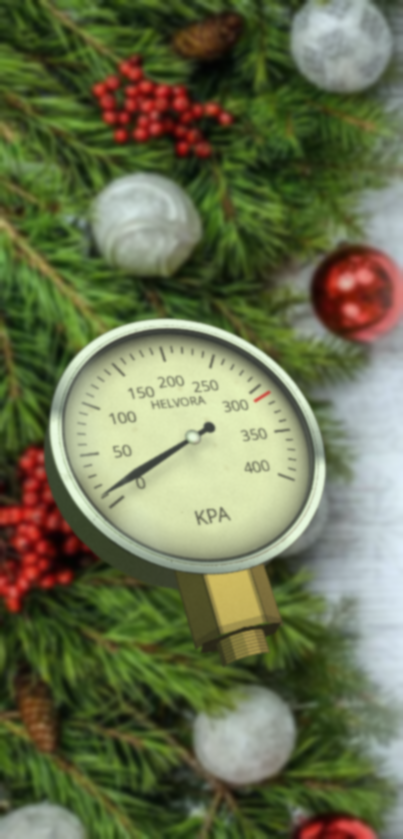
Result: 10 (kPa)
